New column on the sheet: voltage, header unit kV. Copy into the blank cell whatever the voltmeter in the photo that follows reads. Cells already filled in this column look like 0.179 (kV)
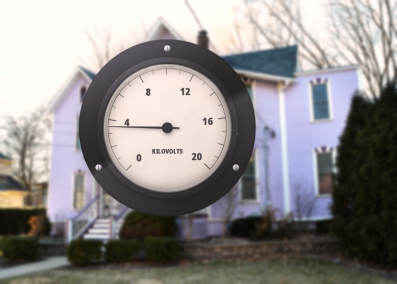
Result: 3.5 (kV)
